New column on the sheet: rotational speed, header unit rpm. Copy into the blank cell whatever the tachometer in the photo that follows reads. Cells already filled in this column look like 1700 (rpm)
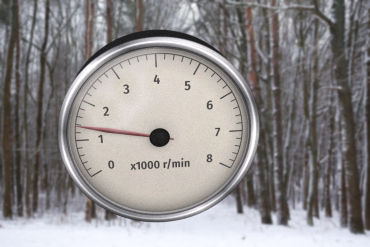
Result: 1400 (rpm)
